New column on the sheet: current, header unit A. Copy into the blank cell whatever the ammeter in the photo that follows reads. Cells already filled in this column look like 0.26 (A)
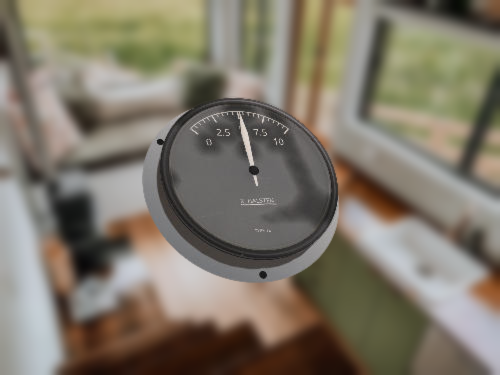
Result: 5 (A)
